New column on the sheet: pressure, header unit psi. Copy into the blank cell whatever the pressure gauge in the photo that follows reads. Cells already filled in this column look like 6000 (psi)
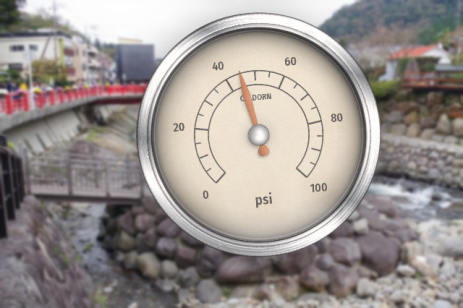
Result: 45 (psi)
